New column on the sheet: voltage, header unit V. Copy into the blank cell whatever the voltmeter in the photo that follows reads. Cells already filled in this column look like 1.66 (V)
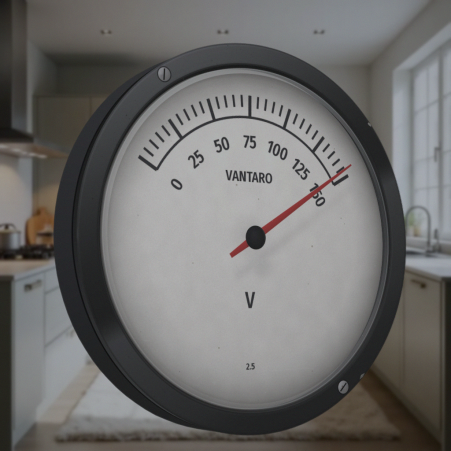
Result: 145 (V)
